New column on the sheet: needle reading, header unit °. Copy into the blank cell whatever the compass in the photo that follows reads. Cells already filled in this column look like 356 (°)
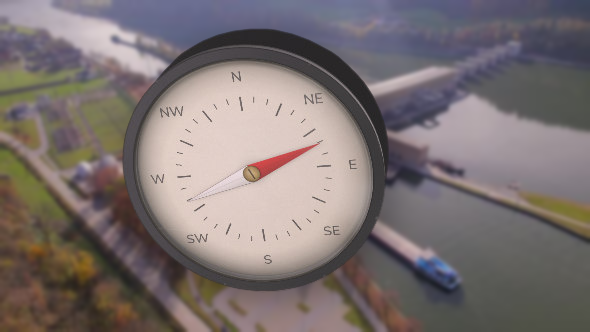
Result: 70 (°)
